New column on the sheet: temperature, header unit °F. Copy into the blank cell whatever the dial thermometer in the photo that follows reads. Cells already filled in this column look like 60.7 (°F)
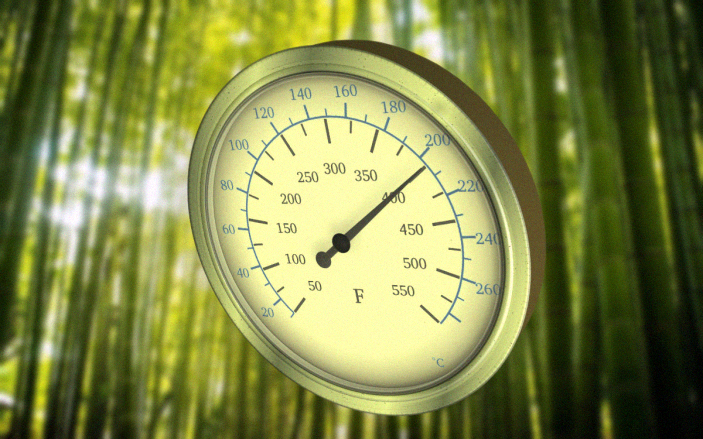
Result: 400 (°F)
